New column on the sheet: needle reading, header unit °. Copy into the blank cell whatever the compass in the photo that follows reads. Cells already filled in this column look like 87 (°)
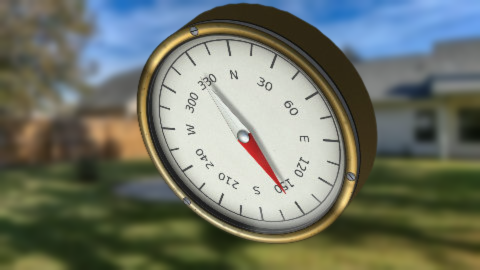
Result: 150 (°)
